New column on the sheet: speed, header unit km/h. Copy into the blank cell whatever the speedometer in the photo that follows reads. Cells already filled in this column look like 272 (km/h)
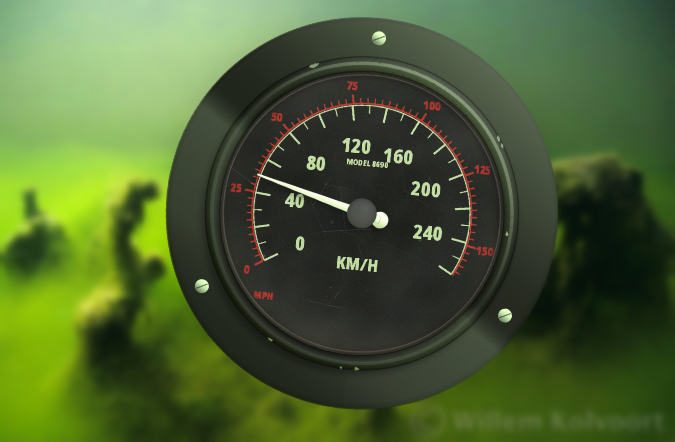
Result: 50 (km/h)
